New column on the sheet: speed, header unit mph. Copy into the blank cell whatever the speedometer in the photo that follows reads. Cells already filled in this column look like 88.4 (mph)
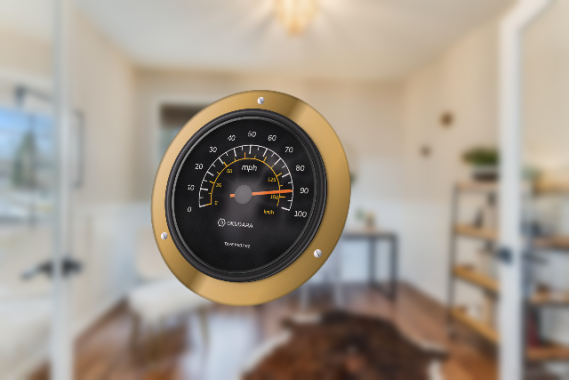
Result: 90 (mph)
